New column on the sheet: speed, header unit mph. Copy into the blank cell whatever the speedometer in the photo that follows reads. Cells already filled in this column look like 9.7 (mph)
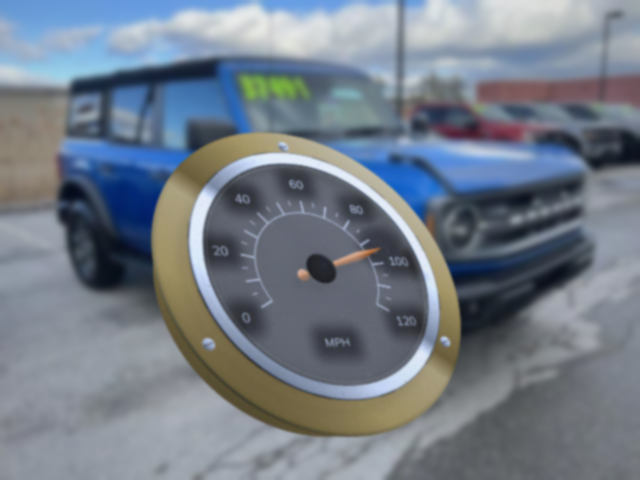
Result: 95 (mph)
